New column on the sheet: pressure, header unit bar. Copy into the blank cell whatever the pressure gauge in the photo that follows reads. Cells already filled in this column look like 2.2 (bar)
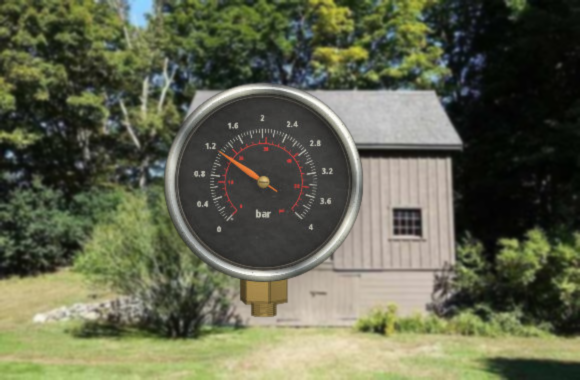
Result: 1.2 (bar)
